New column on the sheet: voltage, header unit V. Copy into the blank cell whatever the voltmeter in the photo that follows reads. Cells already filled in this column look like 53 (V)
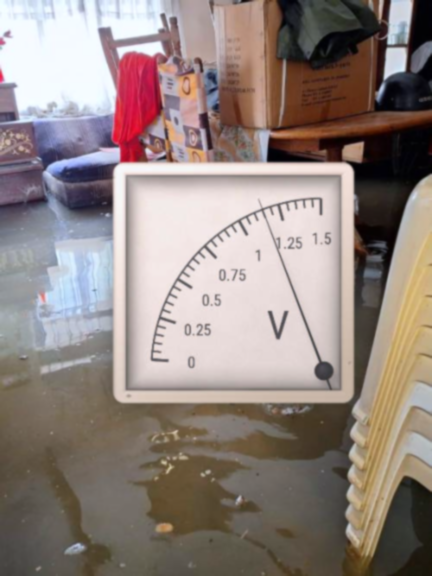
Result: 1.15 (V)
